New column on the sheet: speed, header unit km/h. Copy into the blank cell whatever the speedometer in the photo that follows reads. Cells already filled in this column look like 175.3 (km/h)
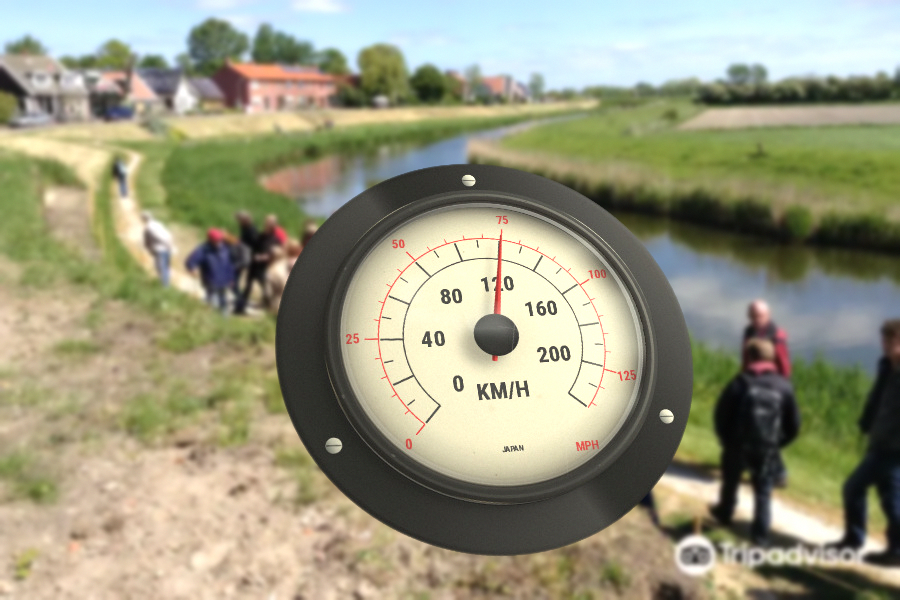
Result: 120 (km/h)
